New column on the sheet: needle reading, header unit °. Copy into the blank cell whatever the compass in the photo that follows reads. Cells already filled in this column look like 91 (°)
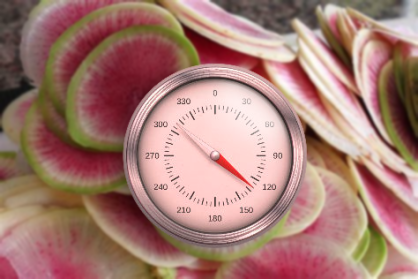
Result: 130 (°)
